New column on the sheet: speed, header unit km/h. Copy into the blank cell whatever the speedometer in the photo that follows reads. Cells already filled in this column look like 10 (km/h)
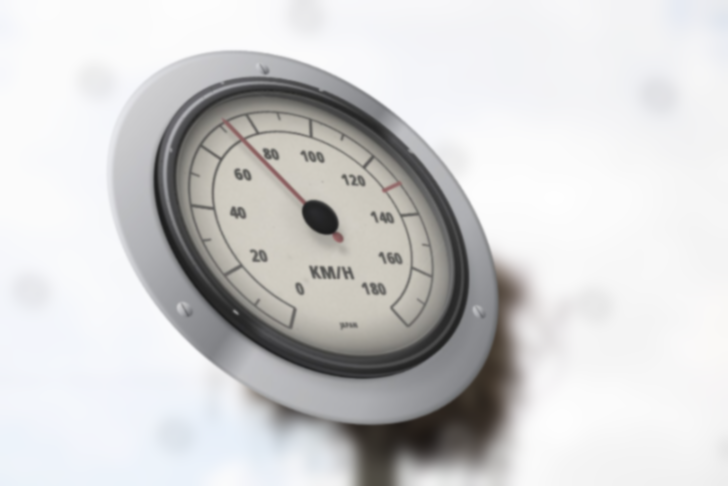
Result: 70 (km/h)
